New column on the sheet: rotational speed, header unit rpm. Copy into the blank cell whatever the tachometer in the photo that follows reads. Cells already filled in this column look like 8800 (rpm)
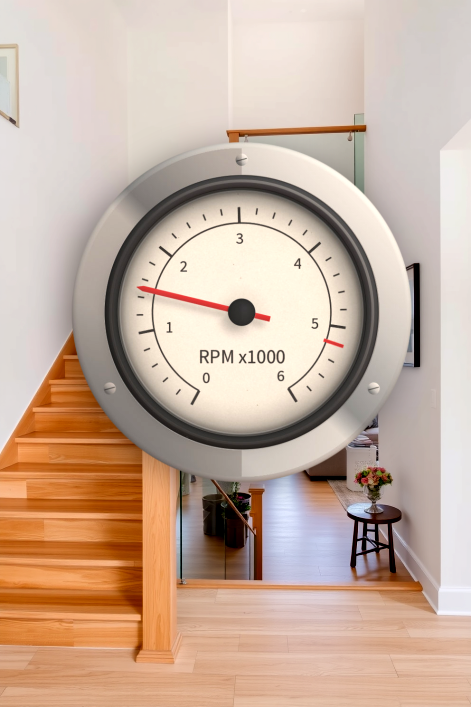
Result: 1500 (rpm)
